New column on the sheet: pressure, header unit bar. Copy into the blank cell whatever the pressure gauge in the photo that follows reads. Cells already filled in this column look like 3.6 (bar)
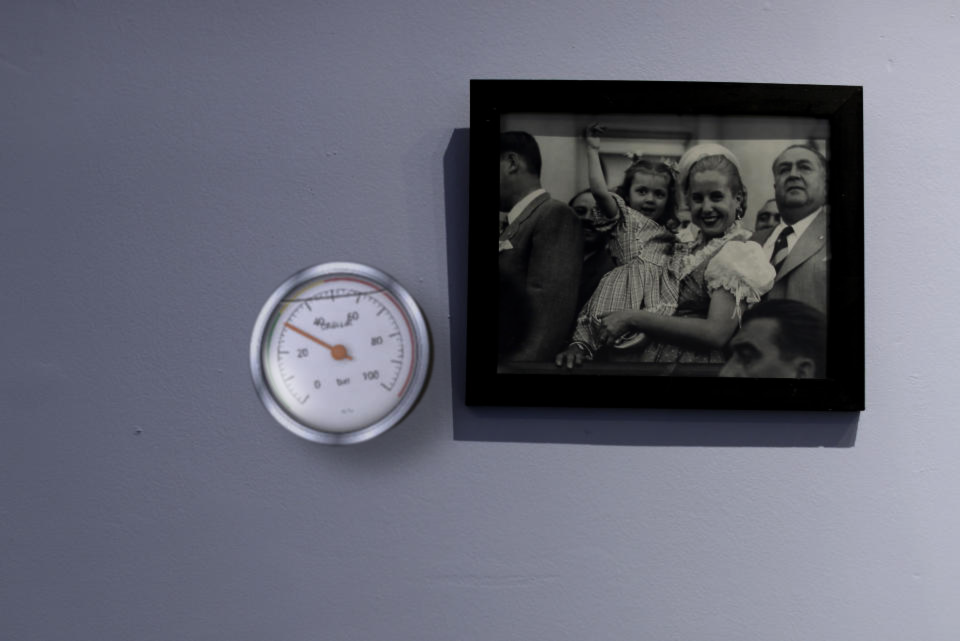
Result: 30 (bar)
